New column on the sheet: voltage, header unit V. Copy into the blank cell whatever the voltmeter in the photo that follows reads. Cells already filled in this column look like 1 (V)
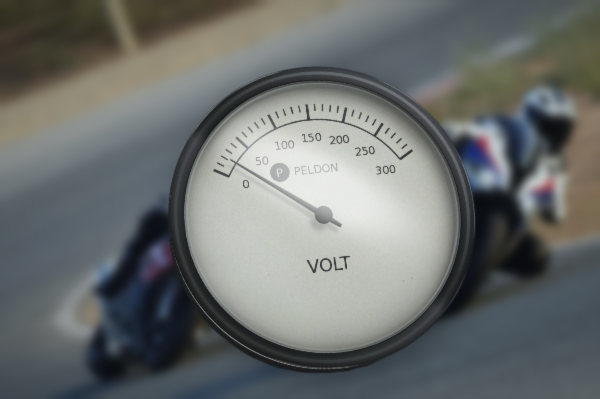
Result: 20 (V)
